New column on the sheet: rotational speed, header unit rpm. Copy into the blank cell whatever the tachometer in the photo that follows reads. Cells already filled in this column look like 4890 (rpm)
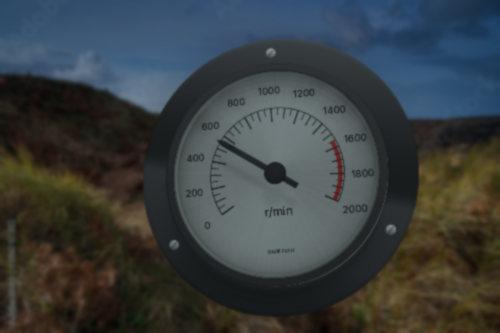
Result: 550 (rpm)
